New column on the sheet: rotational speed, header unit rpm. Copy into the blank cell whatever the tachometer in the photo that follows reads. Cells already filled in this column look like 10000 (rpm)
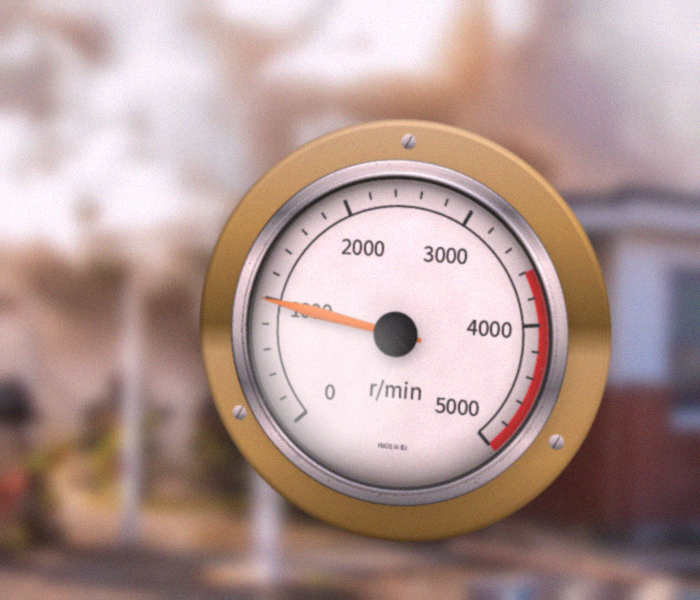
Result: 1000 (rpm)
